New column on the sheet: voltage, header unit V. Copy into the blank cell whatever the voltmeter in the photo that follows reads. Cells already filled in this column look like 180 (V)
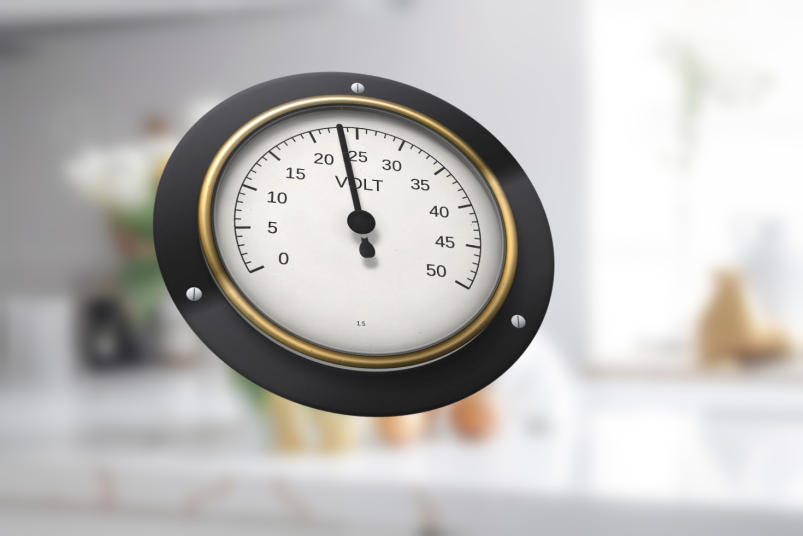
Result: 23 (V)
